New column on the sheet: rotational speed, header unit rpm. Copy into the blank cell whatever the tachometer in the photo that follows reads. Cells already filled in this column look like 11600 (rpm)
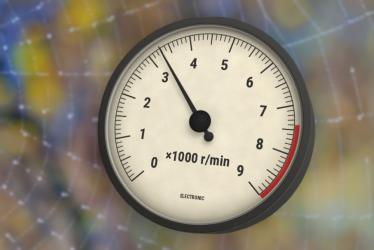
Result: 3300 (rpm)
